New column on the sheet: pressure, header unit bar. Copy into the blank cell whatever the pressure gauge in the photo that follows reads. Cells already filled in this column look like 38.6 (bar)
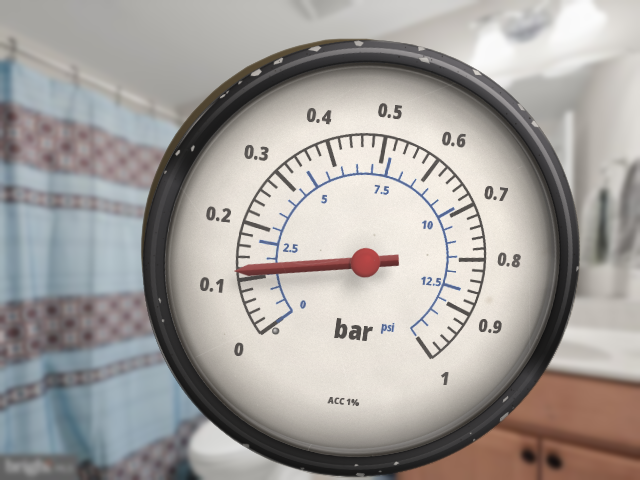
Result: 0.12 (bar)
